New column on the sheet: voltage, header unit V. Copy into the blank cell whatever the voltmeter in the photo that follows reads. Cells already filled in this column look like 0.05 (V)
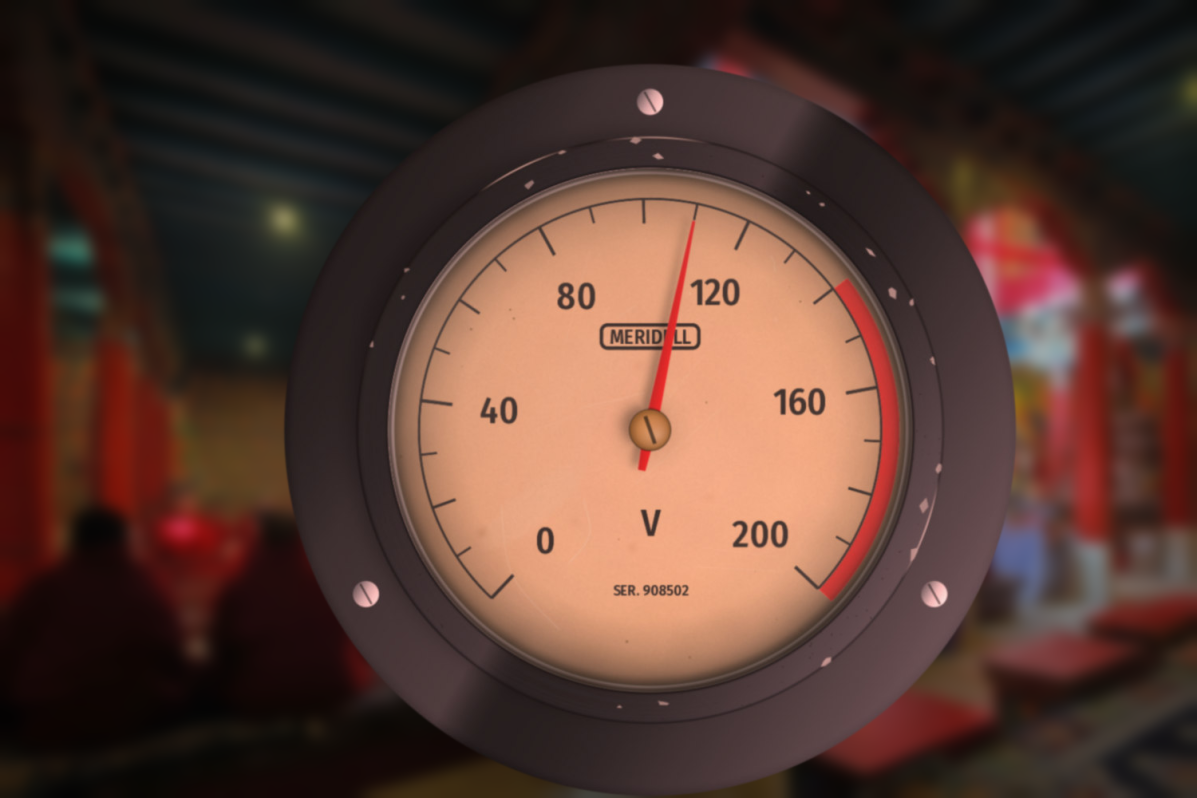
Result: 110 (V)
